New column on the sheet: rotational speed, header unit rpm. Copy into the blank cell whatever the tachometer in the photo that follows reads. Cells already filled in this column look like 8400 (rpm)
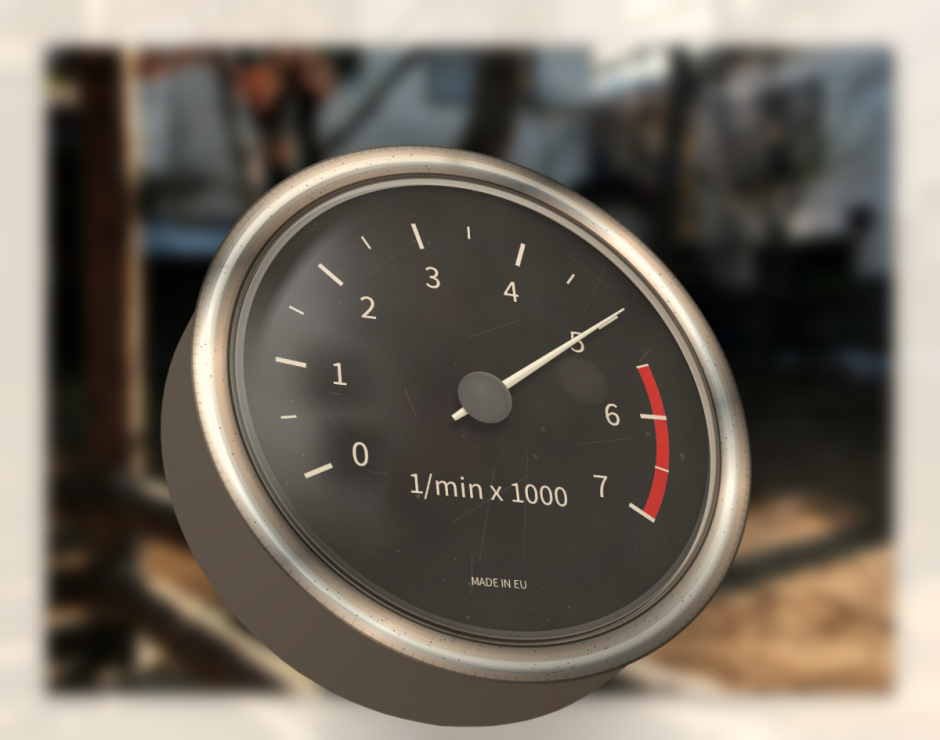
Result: 5000 (rpm)
